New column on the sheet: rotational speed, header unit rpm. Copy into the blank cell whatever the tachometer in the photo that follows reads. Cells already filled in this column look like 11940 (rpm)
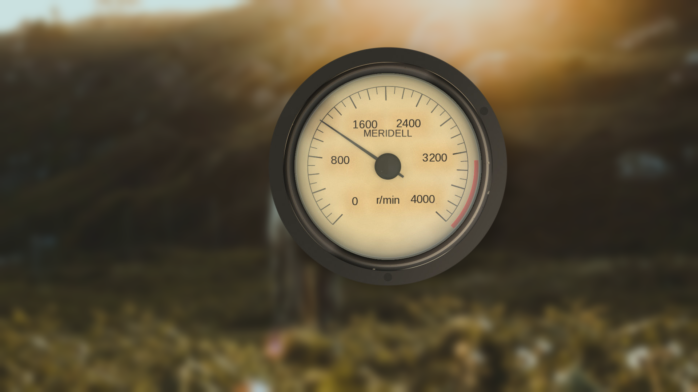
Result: 1200 (rpm)
